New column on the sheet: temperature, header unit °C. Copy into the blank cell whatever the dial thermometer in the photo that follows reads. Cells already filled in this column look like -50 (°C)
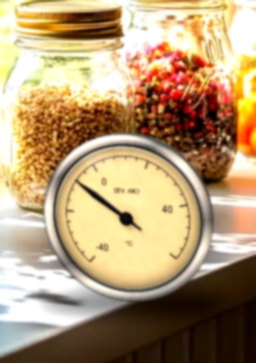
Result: -8 (°C)
